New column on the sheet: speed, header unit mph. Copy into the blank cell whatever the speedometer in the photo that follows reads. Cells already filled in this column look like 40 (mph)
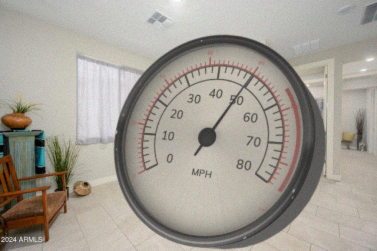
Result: 50 (mph)
